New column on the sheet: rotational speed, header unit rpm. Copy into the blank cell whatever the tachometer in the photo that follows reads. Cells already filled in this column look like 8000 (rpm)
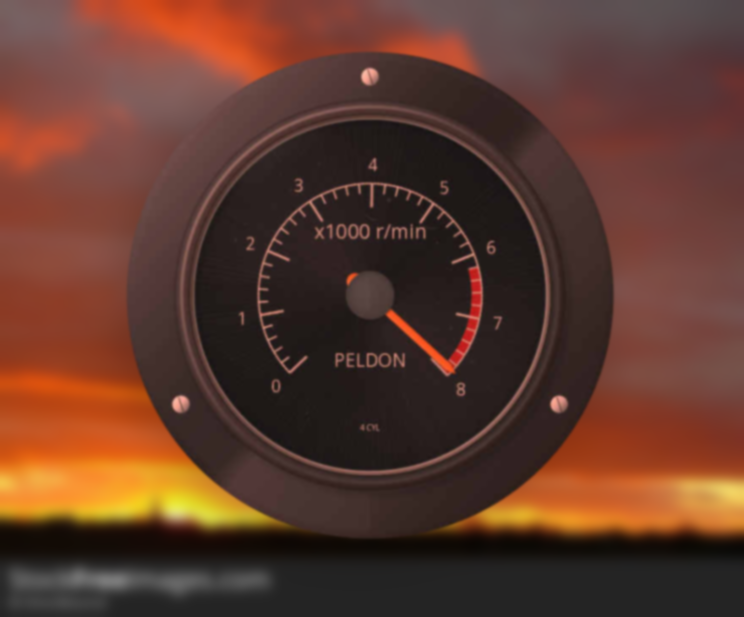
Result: 7900 (rpm)
